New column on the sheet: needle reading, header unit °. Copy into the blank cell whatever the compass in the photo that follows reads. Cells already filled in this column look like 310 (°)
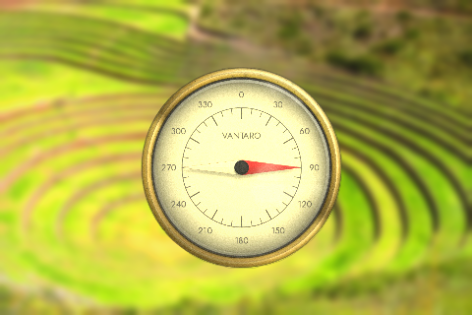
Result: 90 (°)
